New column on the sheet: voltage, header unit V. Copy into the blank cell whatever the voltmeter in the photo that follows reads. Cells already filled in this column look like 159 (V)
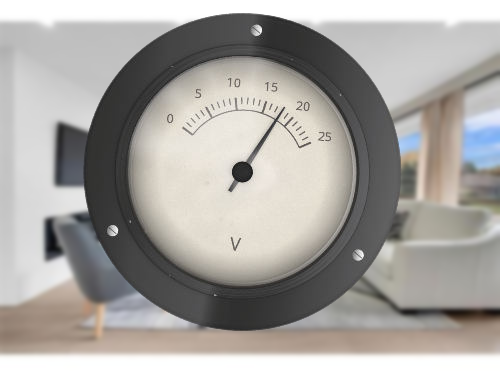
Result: 18 (V)
